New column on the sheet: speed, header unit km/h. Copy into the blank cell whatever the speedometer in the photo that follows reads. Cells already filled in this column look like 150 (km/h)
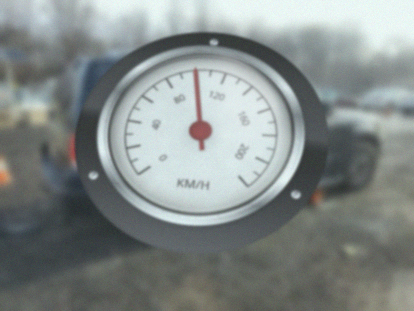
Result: 100 (km/h)
